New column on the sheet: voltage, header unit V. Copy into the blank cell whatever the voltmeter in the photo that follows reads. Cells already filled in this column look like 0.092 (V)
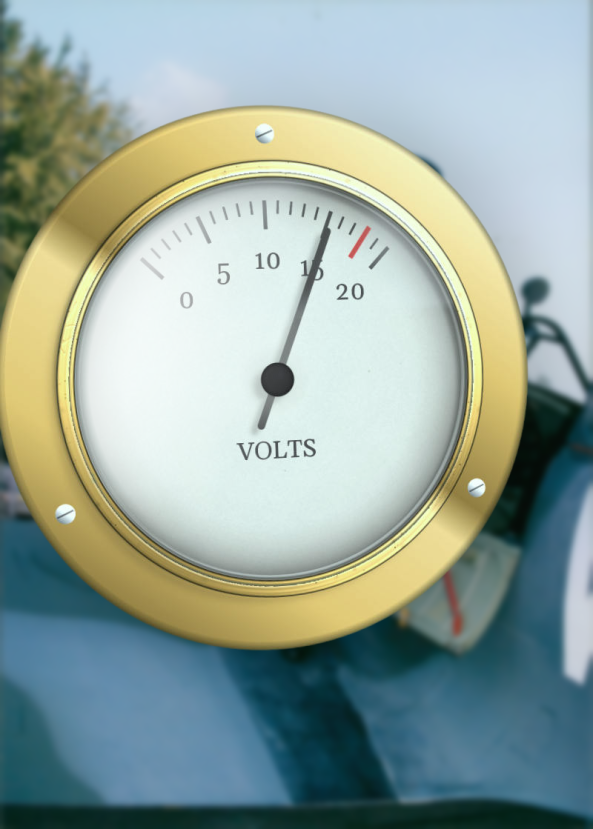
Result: 15 (V)
